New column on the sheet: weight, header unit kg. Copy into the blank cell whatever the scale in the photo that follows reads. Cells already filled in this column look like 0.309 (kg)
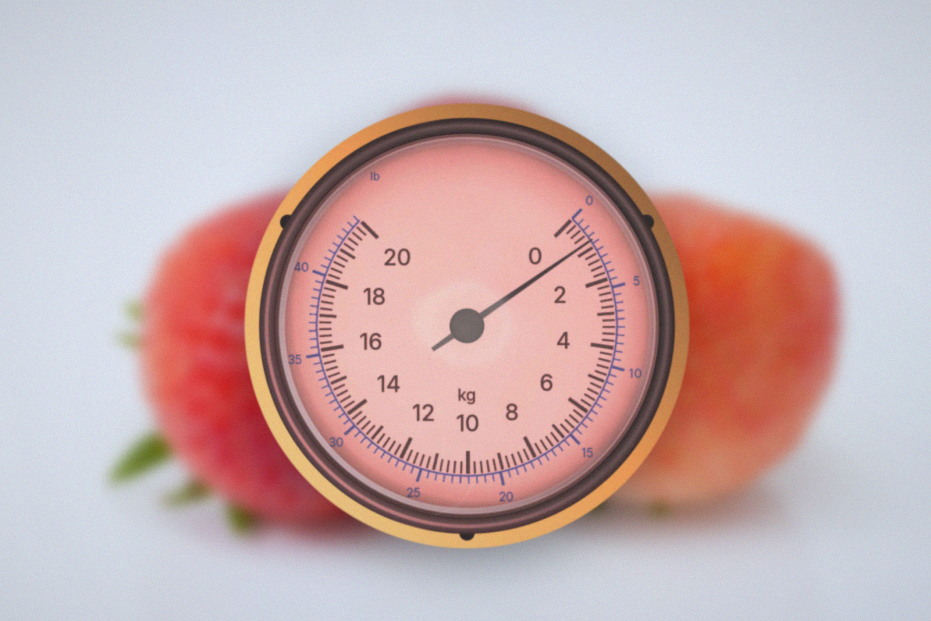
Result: 0.8 (kg)
